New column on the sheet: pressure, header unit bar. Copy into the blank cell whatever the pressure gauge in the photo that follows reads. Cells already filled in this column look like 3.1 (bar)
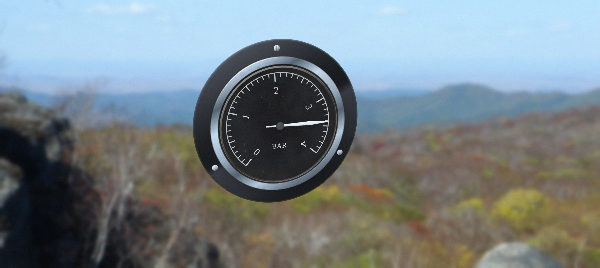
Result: 3.4 (bar)
